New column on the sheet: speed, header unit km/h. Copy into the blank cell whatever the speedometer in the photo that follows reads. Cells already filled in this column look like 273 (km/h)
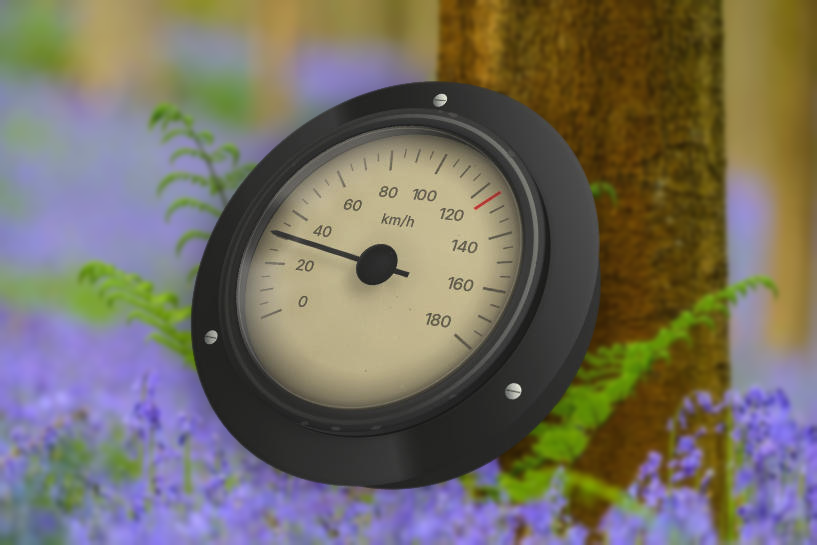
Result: 30 (km/h)
